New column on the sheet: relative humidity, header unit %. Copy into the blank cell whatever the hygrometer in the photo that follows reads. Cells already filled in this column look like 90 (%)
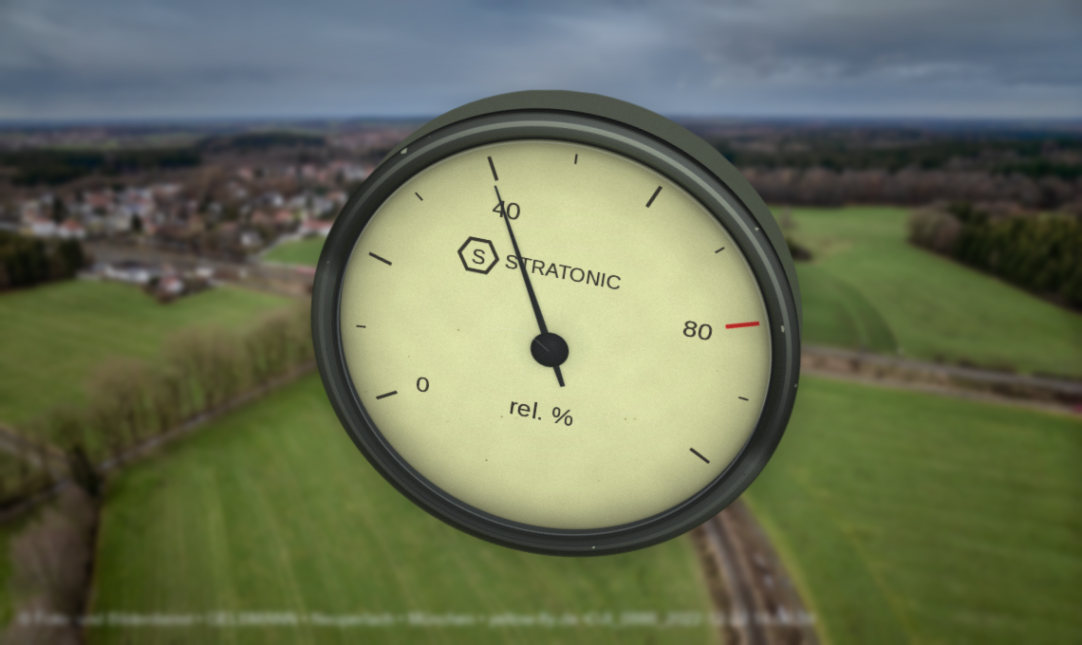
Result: 40 (%)
